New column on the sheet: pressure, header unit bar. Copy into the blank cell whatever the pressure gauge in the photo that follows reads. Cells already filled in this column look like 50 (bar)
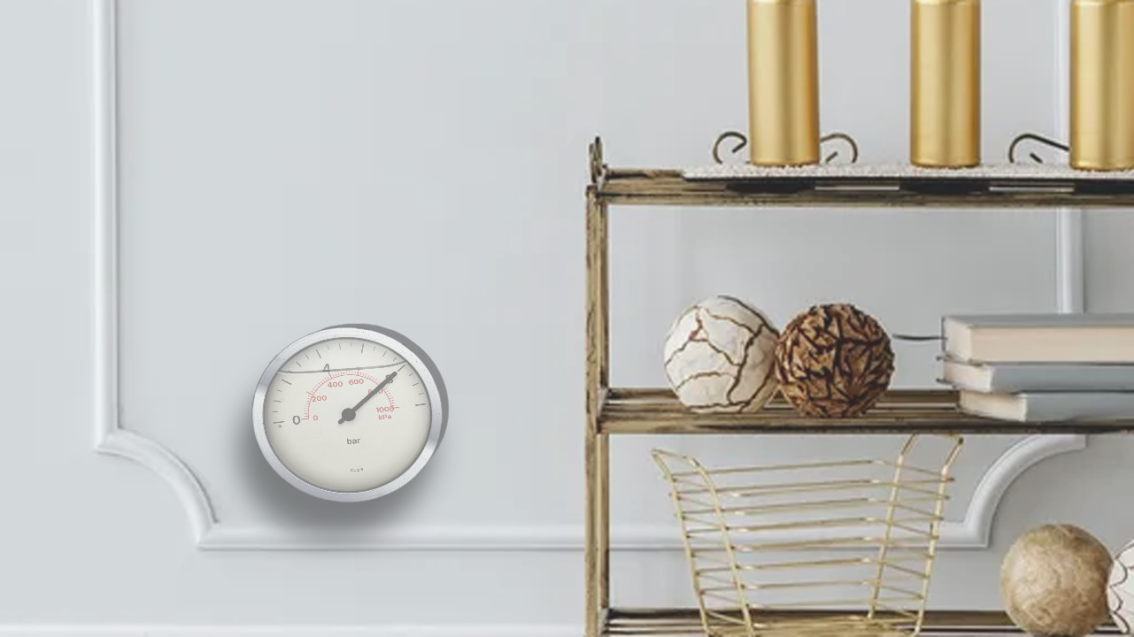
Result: 8 (bar)
